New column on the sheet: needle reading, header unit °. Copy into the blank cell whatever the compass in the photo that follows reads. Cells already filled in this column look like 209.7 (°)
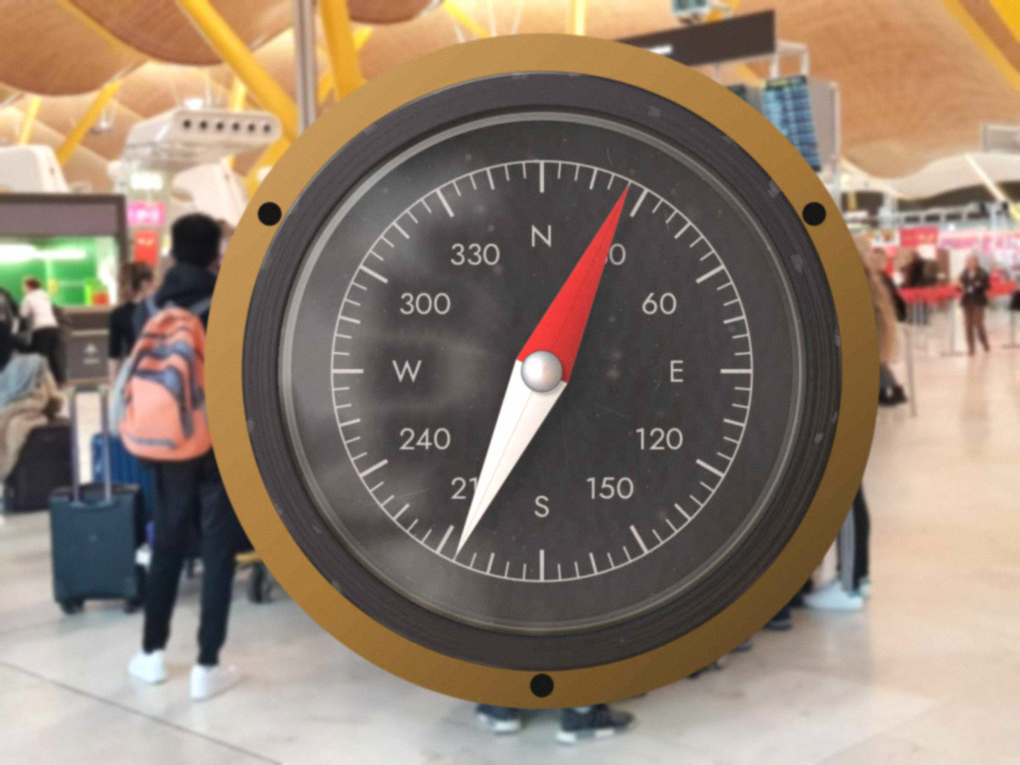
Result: 25 (°)
